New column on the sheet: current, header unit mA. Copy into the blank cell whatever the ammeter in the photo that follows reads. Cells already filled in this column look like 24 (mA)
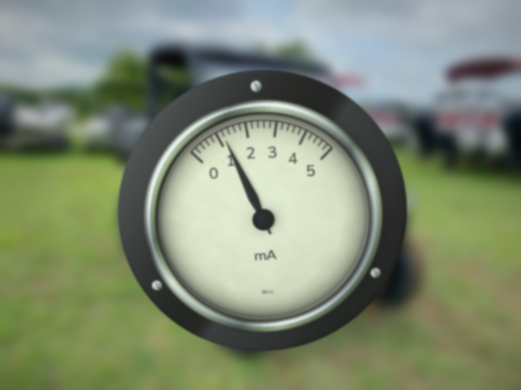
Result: 1.2 (mA)
